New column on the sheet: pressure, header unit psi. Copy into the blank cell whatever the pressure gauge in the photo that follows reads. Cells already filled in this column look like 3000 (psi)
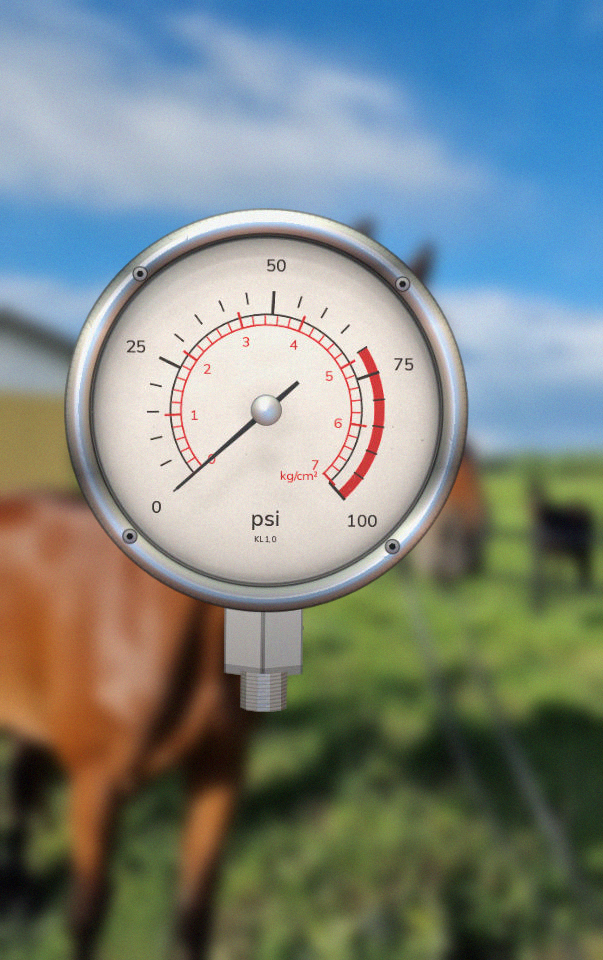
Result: 0 (psi)
